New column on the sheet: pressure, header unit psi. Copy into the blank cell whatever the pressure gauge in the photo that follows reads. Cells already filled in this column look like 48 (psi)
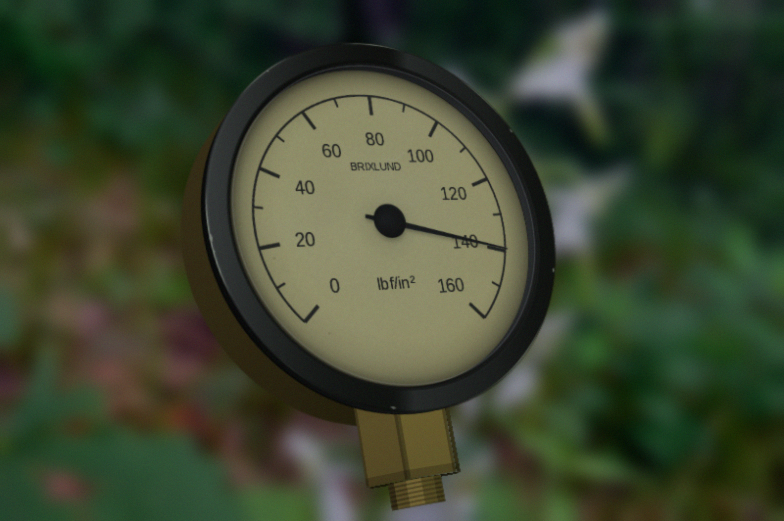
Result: 140 (psi)
